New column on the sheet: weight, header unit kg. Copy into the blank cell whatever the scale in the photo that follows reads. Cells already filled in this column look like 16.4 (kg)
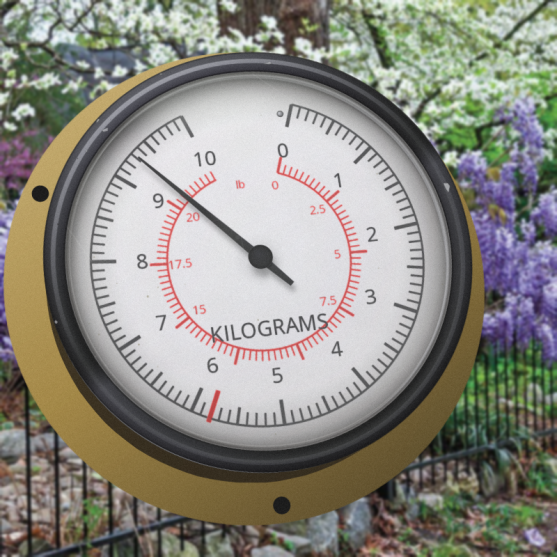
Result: 9.3 (kg)
